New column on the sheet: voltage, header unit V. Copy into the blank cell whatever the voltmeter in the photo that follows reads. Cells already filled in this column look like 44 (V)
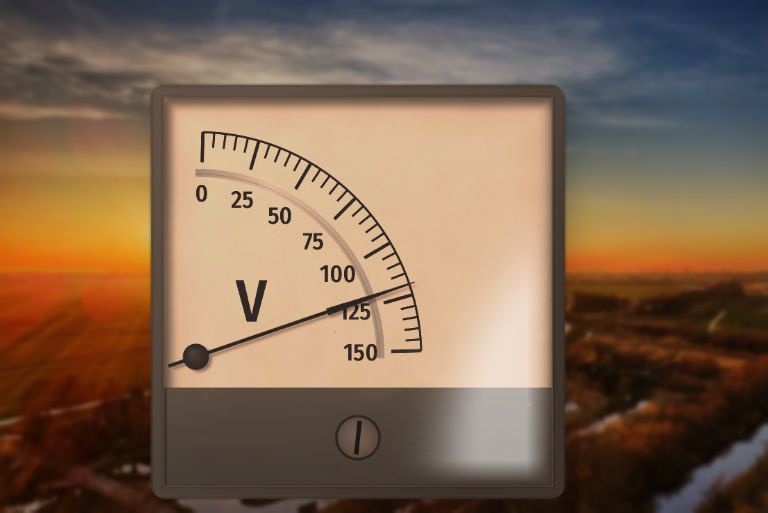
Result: 120 (V)
